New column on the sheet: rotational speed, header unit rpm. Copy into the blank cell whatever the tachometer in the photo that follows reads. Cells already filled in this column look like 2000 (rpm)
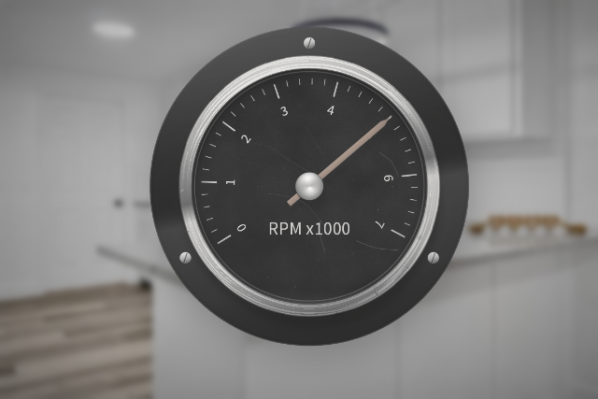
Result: 5000 (rpm)
